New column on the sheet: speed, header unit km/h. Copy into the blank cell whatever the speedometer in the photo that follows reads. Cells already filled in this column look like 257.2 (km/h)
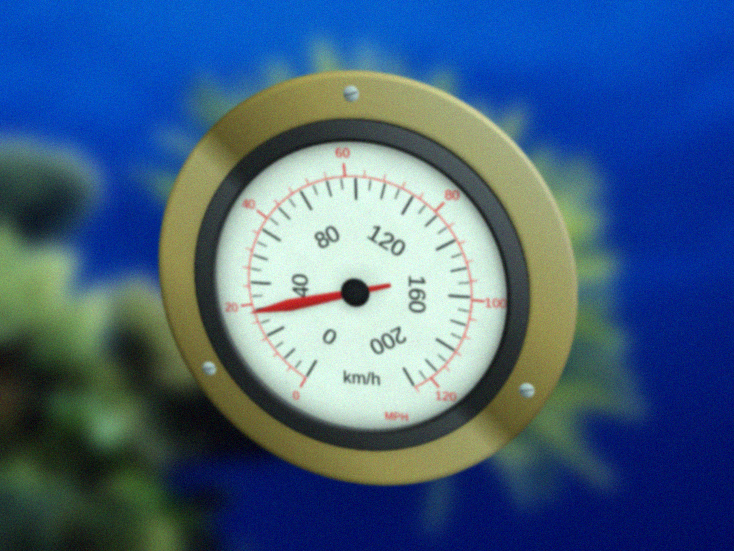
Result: 30 (km/h)
